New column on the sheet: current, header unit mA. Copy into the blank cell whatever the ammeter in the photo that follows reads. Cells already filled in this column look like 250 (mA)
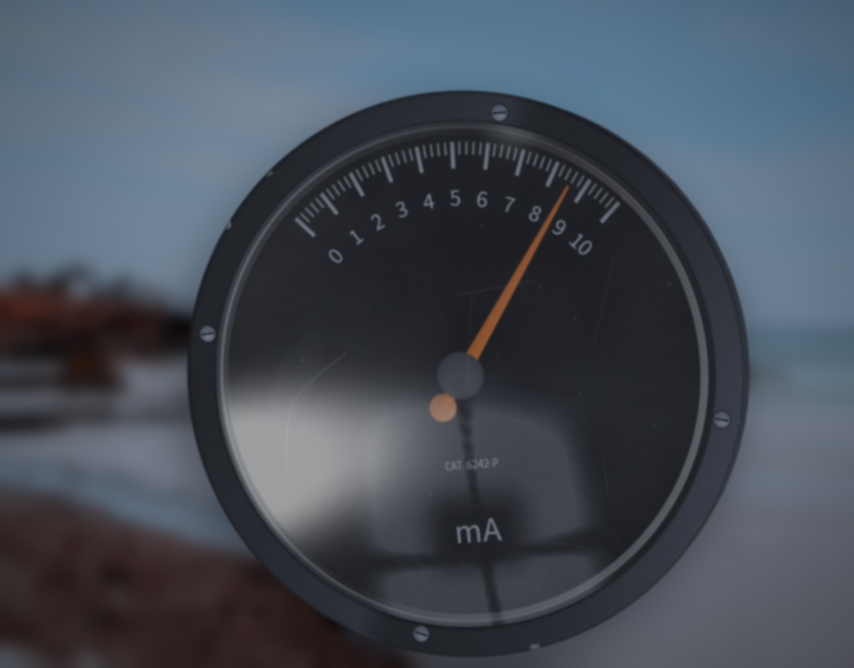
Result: 8.6 (mA)
